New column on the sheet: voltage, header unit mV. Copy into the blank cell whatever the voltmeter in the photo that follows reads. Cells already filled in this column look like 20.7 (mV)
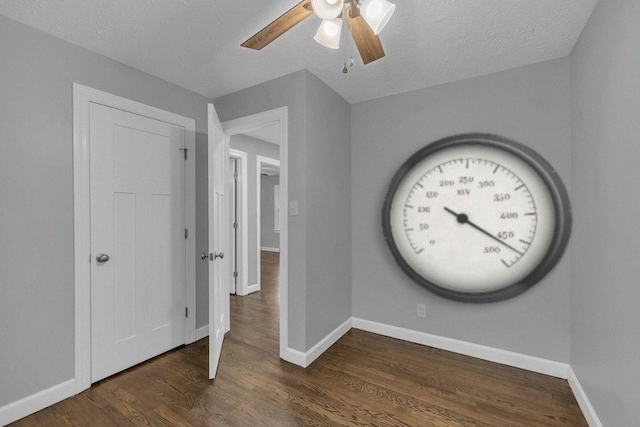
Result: 470 (mV)
